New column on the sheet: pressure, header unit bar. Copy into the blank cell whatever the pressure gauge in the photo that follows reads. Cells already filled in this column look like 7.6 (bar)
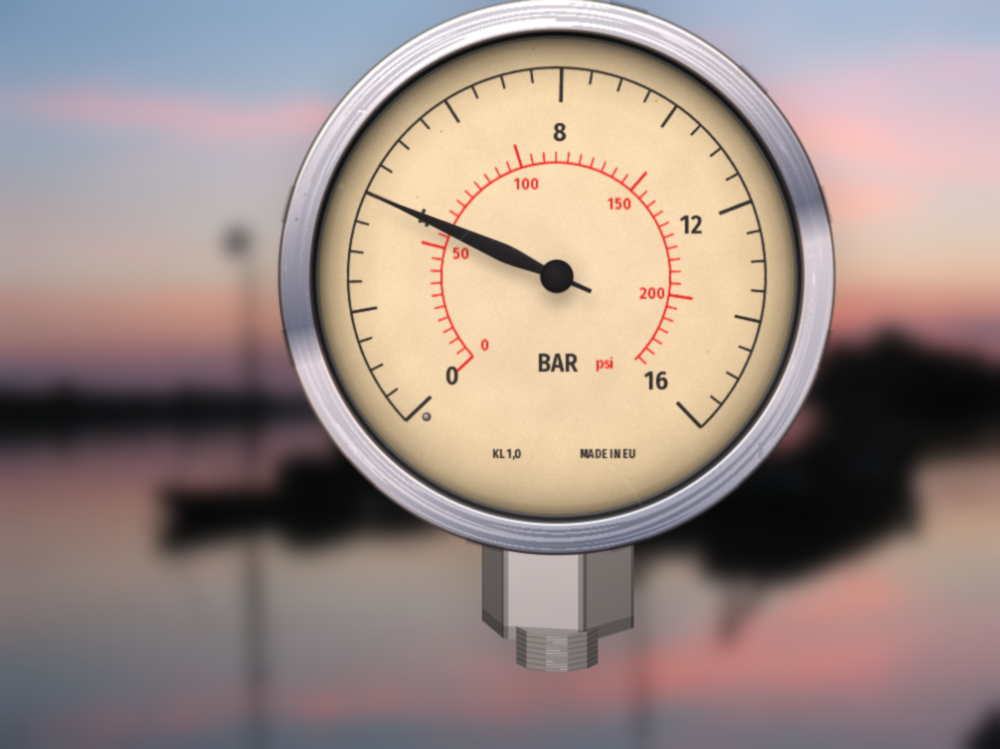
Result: 4 (bar)
